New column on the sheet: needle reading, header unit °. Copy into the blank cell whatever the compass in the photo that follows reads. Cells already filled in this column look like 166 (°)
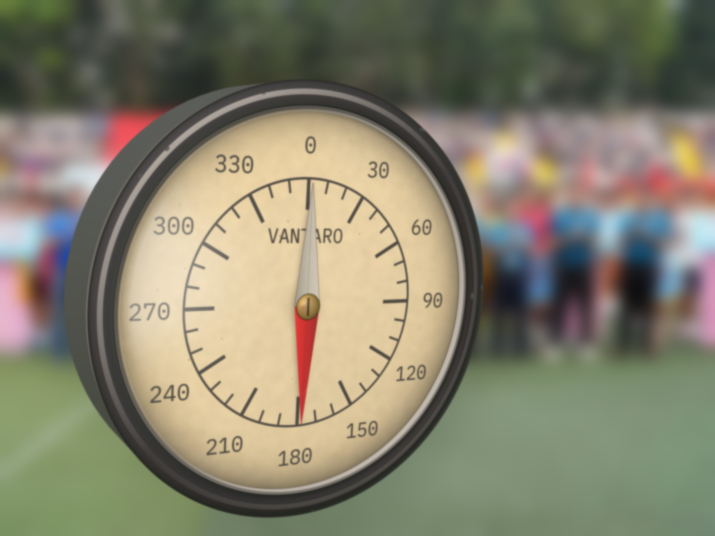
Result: 180 (°)
